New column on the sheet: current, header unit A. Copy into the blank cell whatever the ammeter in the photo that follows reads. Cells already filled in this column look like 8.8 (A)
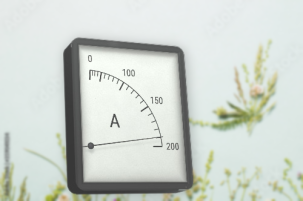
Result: 190 (A)
